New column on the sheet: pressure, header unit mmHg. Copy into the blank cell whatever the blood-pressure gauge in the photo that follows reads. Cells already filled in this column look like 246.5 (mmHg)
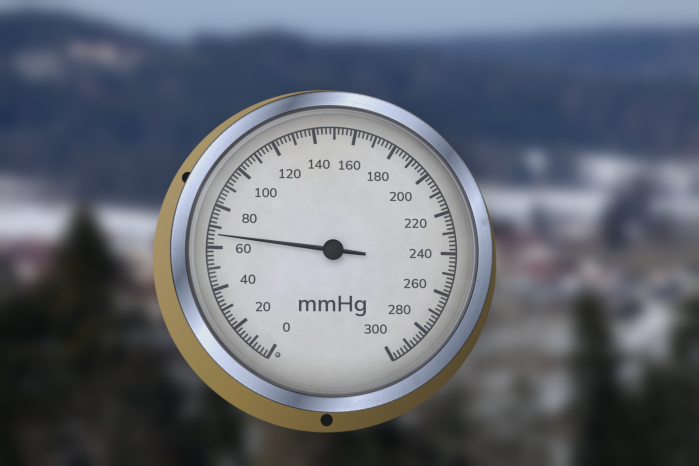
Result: 66 (mmHg)
